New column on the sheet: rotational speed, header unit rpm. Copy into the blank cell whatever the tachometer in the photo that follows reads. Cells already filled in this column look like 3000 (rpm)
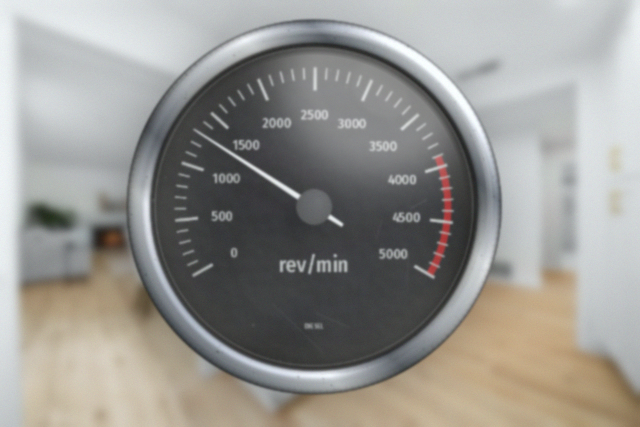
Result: 1300 (rpm)
